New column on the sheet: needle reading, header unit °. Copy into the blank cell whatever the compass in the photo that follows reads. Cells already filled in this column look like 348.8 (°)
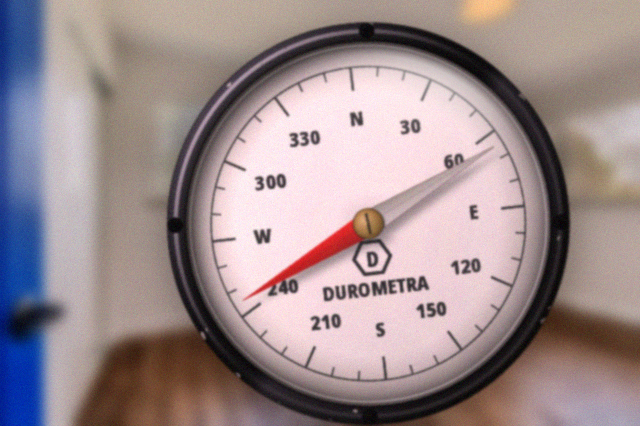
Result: 245 (°)
